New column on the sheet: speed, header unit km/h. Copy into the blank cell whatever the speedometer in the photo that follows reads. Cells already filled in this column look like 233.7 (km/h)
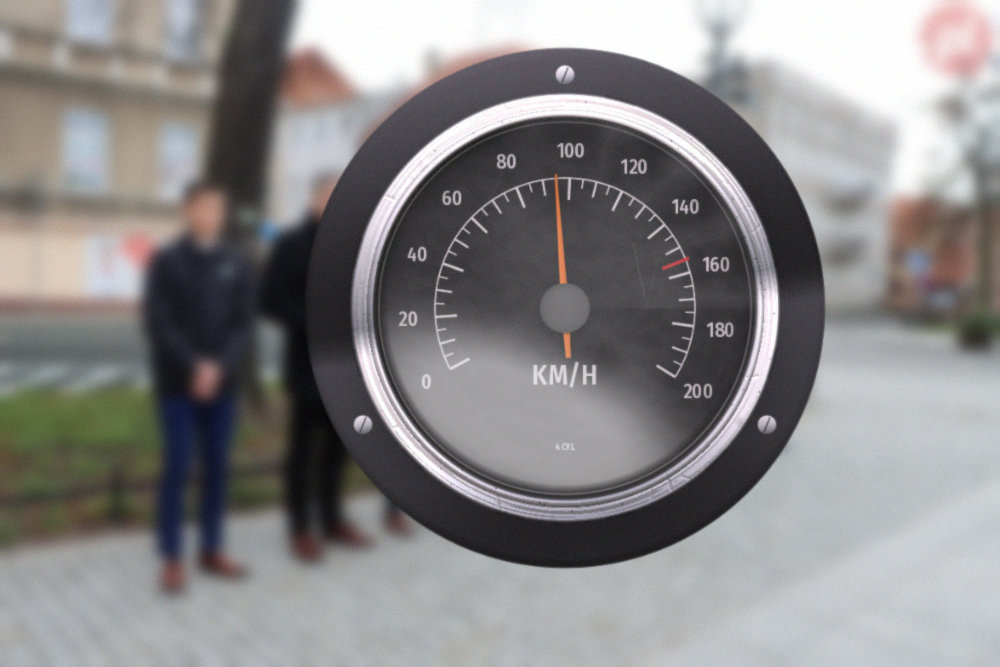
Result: 95 (km/h)
